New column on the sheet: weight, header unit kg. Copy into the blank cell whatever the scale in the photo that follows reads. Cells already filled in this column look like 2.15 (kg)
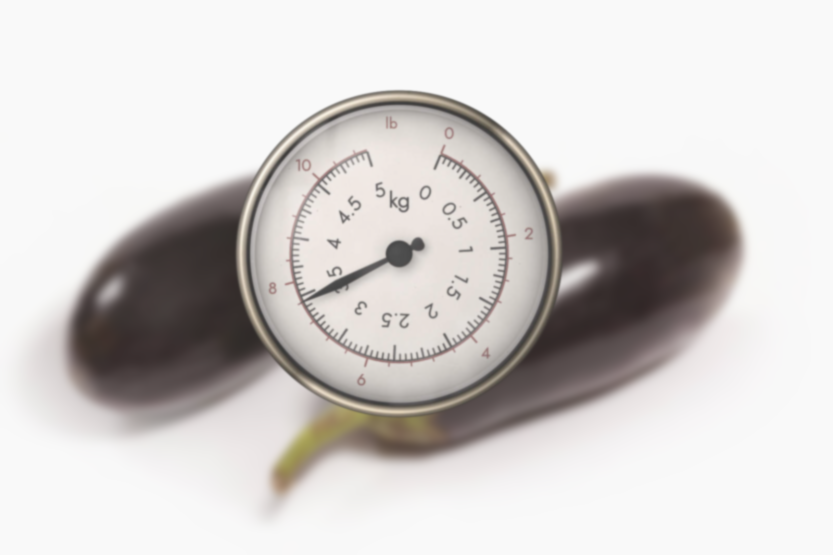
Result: 3.45 (kg)
